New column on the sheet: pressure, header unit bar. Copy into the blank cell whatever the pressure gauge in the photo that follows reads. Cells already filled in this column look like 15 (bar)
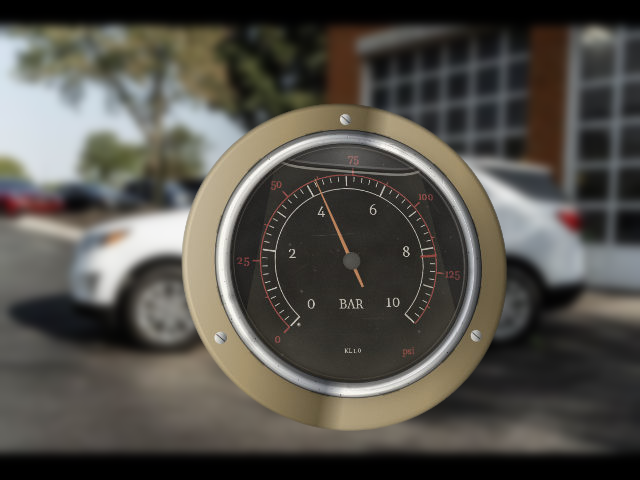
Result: 4.2 (bar)
